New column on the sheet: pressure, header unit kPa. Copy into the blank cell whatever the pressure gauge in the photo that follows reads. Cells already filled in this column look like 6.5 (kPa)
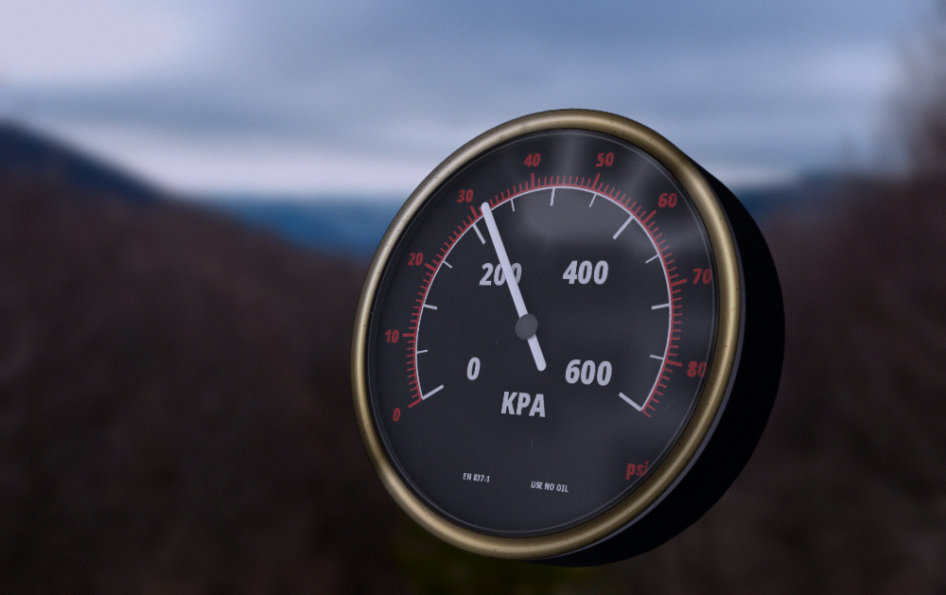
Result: 225 (kPa)
